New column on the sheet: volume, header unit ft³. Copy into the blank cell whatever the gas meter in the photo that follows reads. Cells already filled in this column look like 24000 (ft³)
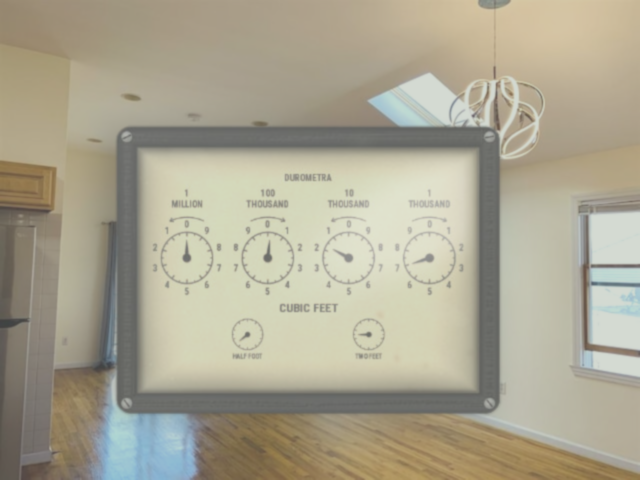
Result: 1700 (ft³)
